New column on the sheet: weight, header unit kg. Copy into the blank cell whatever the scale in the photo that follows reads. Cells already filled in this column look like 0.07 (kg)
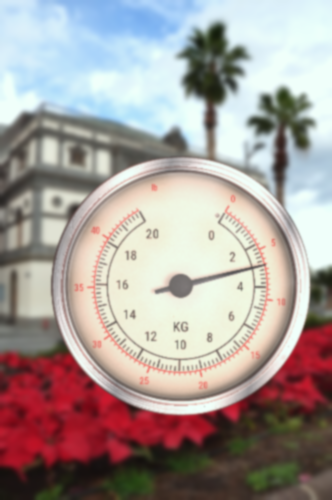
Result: 3 (kg)
